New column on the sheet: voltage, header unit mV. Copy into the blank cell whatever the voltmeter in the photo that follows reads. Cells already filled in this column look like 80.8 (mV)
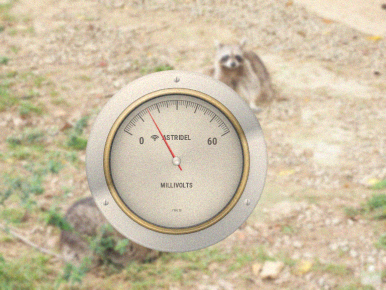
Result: 15 (mV)
